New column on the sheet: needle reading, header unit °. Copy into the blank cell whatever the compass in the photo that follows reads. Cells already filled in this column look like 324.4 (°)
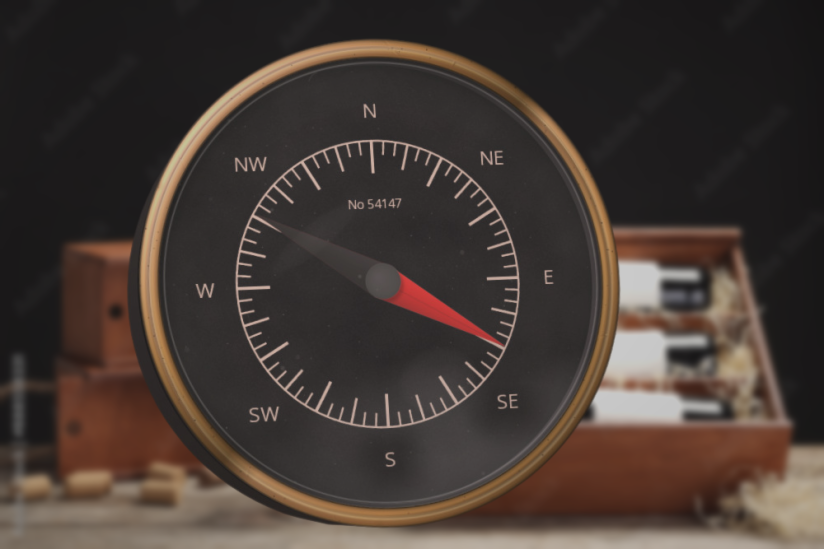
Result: 120 (°)
